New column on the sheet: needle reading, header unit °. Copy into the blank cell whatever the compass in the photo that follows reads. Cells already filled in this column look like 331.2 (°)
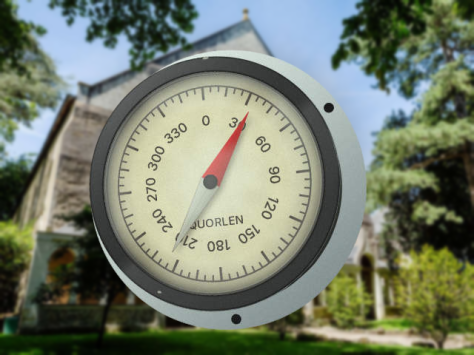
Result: 35 (°)
